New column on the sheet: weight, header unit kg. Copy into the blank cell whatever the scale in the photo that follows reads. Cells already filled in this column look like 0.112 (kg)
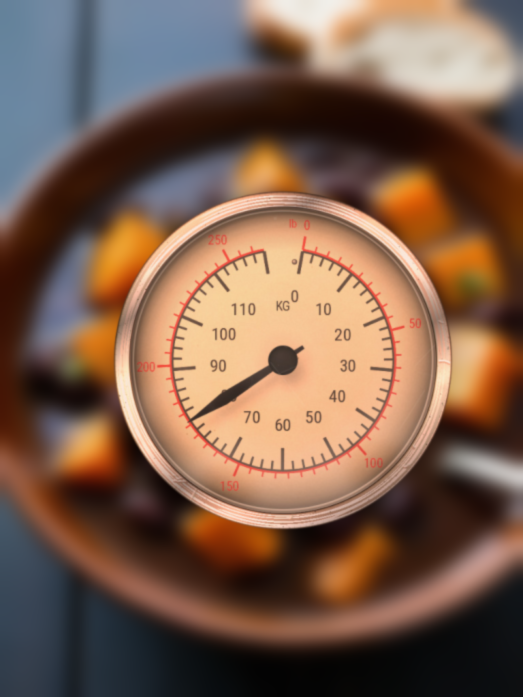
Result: 80 (kg)
